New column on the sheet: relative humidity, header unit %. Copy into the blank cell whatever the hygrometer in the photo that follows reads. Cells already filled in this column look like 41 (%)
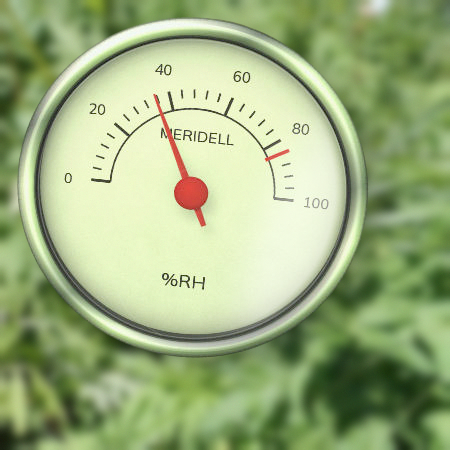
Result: 36 (%)
